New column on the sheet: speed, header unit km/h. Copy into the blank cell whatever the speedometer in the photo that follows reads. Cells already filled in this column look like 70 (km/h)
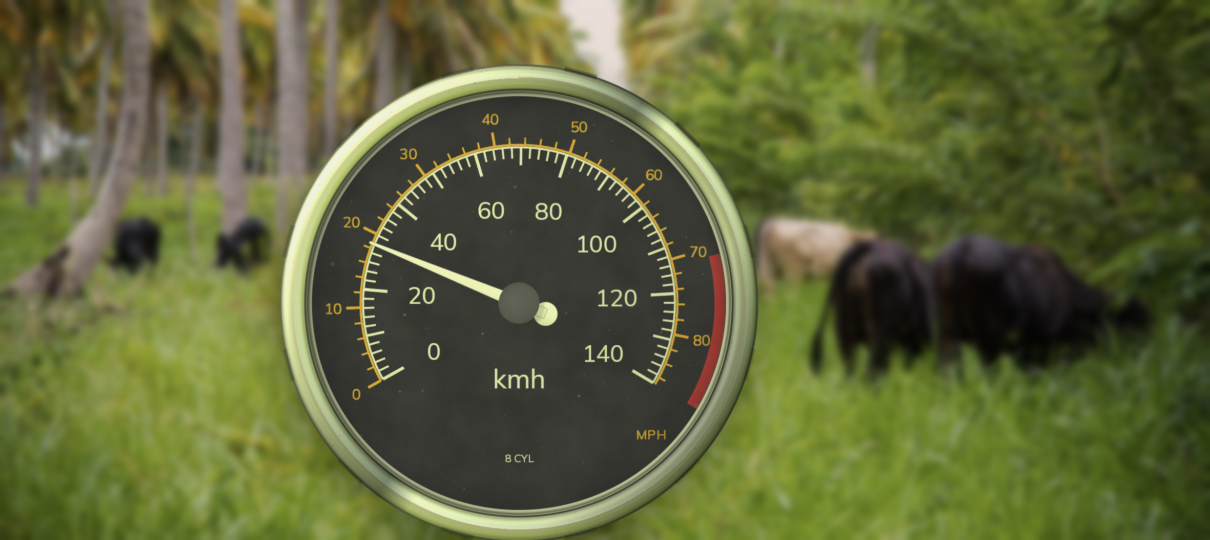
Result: 30 (km/h)
